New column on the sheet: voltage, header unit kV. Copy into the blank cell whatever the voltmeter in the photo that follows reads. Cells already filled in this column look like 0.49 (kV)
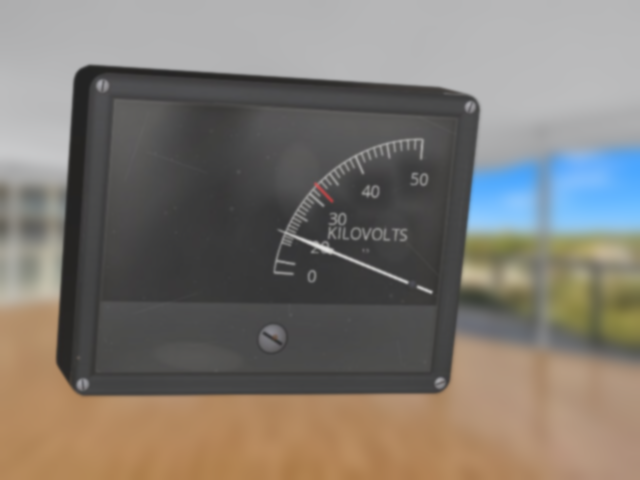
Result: 20 (kV)
